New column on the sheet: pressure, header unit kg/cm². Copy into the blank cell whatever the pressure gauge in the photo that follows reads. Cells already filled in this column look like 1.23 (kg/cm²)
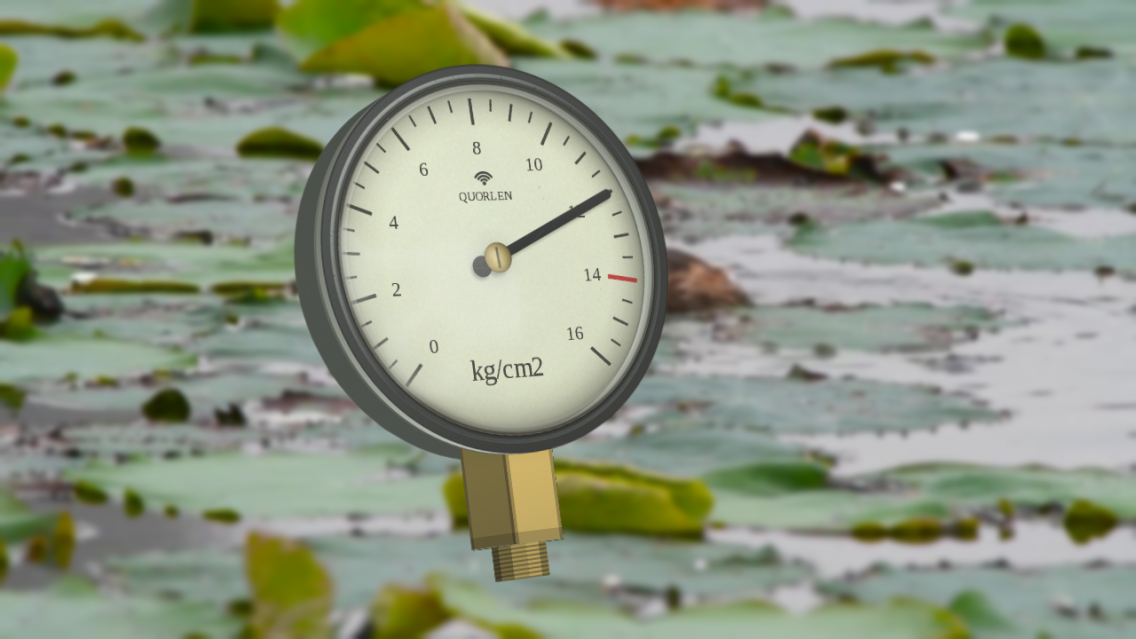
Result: 12 (kg/cm²)
